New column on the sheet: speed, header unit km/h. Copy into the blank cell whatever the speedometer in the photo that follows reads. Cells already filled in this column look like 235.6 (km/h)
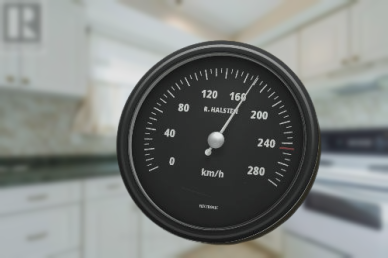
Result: 170 (km/h)
